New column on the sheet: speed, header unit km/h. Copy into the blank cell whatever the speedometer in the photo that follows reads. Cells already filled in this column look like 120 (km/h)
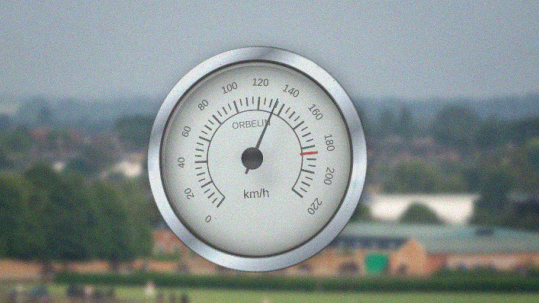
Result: 135 (km/h)
